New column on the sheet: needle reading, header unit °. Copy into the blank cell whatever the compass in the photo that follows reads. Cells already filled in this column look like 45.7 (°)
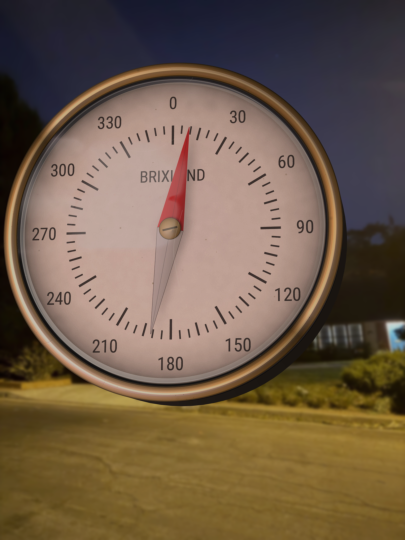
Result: 10 (°)
